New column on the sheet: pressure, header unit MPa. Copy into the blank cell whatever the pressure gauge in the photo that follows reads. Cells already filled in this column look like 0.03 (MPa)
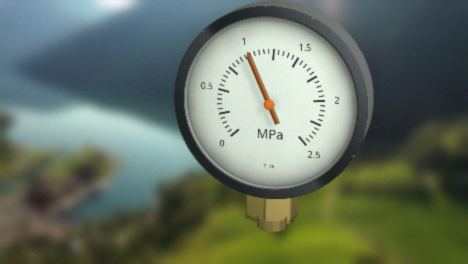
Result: 1 (MPa)
